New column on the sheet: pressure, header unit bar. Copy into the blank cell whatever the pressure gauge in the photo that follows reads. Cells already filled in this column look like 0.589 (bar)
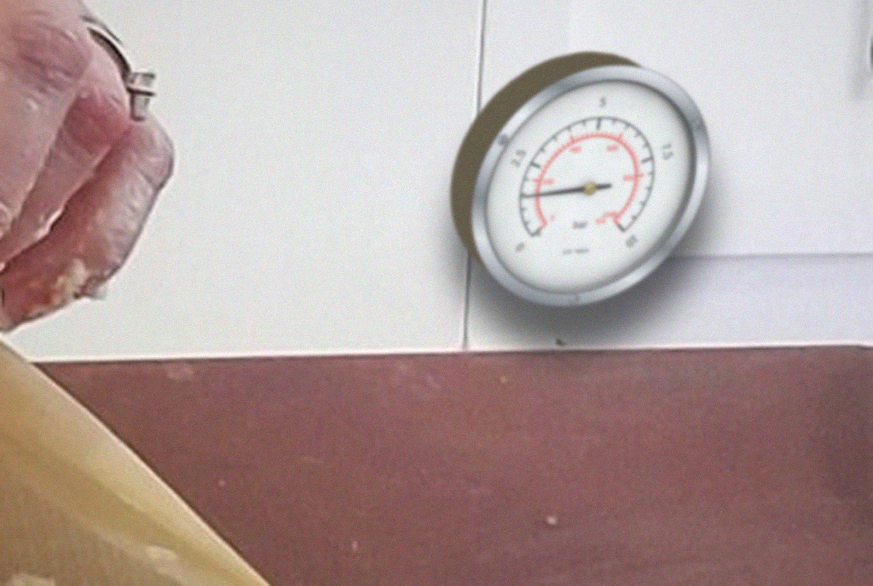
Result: 1.5 (bar)
